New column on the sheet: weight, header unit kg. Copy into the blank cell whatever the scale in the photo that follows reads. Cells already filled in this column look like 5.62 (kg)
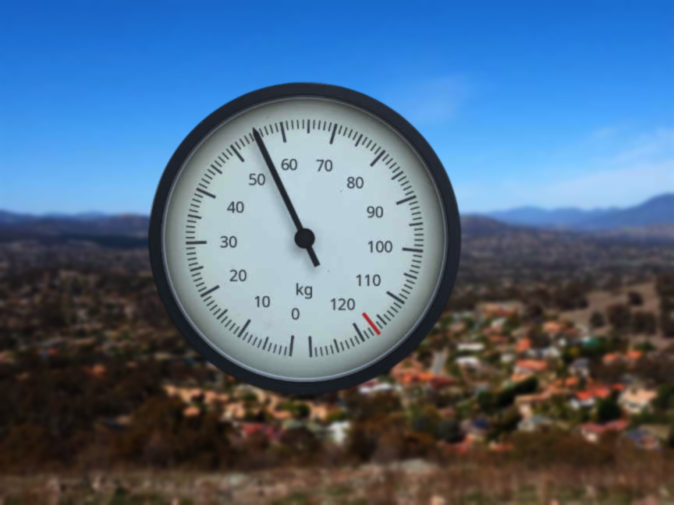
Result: 55 (kg)
